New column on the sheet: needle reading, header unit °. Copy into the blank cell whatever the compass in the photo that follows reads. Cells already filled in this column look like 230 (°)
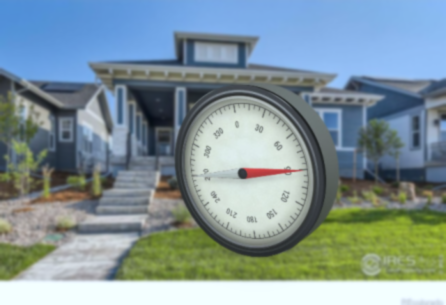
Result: 90 (°)
